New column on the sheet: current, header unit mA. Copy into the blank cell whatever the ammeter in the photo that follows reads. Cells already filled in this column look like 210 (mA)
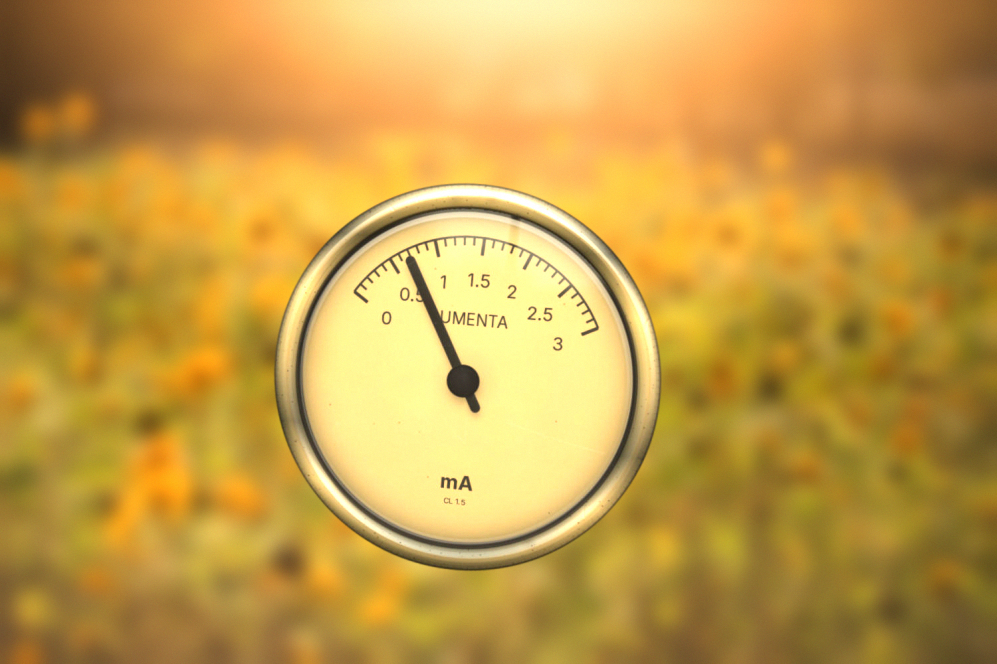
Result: 0.7 (mA)
